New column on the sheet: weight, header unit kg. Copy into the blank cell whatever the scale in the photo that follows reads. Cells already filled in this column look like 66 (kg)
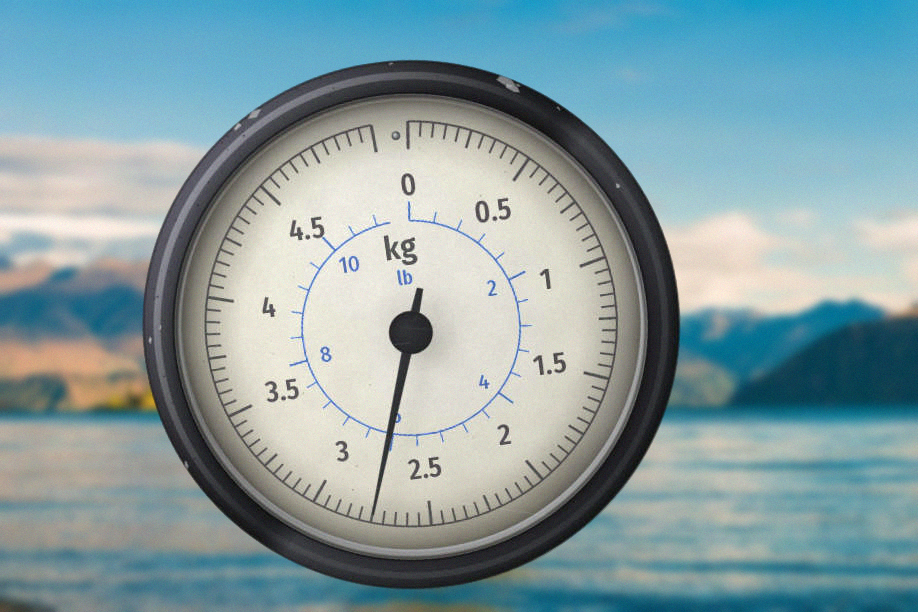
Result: 2.75 (kg)
